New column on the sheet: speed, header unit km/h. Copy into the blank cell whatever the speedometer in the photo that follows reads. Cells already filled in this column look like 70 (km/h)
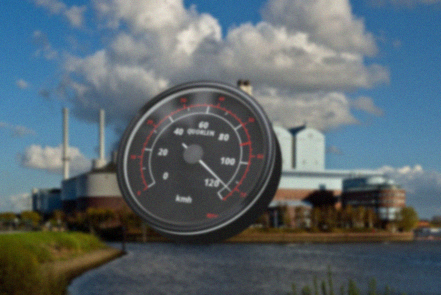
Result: 115 (km/h)
